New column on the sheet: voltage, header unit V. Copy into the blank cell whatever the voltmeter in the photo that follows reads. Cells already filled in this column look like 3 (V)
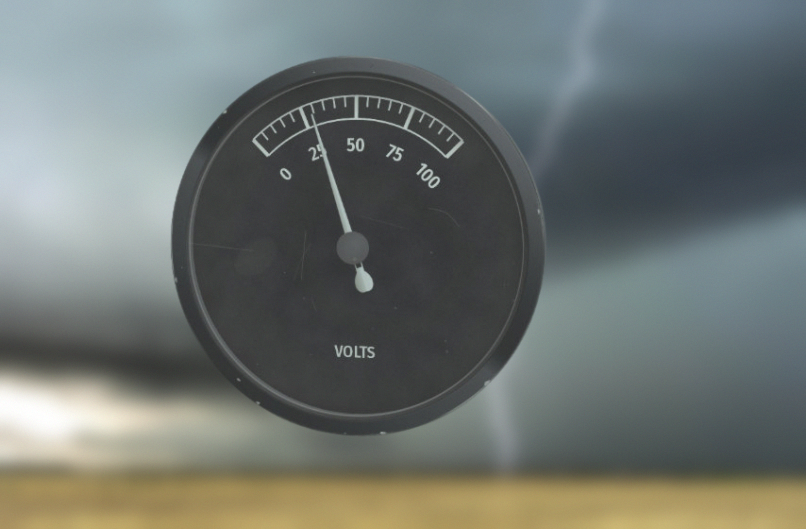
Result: 30 (V)
